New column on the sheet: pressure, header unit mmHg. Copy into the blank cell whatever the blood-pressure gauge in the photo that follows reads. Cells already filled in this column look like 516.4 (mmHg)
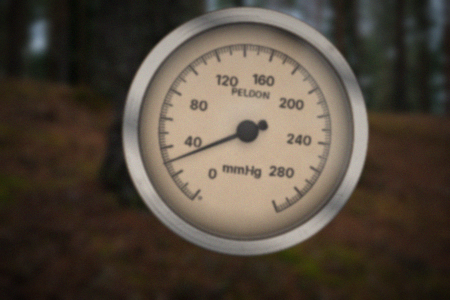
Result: 30 (mmHg)
